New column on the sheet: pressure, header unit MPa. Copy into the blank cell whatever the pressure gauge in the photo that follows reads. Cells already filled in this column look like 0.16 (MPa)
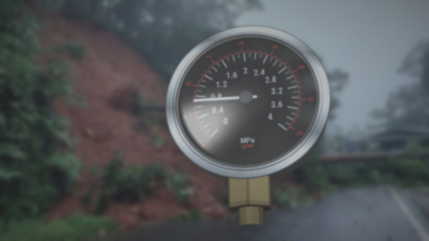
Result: 0.7 (MPa)
